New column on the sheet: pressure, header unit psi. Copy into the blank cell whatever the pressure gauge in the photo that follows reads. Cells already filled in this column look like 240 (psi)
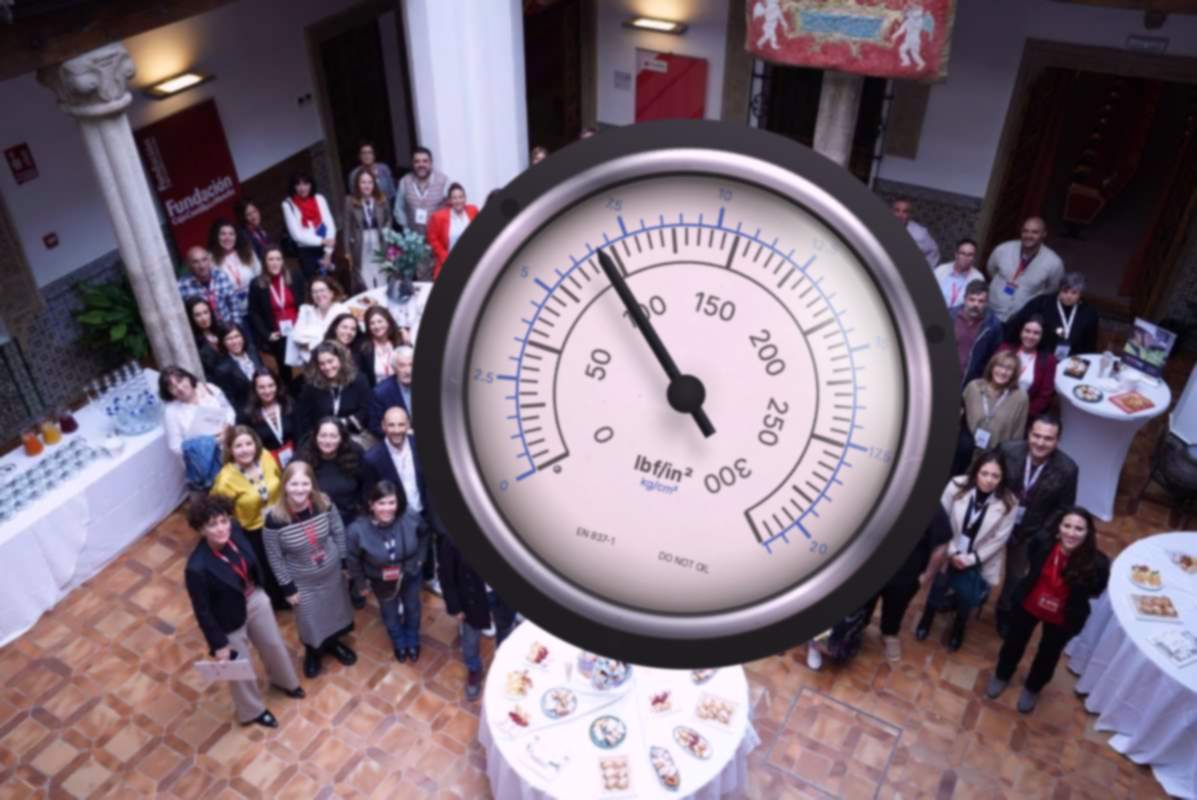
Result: 95 (psi)
